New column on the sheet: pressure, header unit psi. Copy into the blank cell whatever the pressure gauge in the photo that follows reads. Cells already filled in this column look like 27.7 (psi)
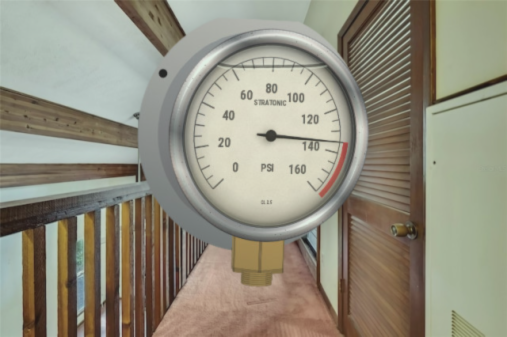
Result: 135 (psi)
